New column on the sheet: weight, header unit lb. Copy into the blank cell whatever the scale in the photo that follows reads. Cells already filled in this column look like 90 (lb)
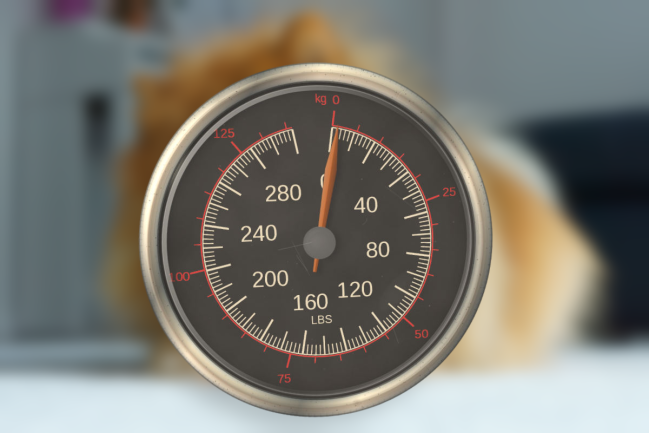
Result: 2 (lb)
